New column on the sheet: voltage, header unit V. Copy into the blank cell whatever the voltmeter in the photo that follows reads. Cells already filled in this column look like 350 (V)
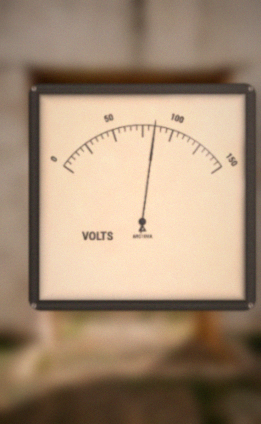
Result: 85 (V)
